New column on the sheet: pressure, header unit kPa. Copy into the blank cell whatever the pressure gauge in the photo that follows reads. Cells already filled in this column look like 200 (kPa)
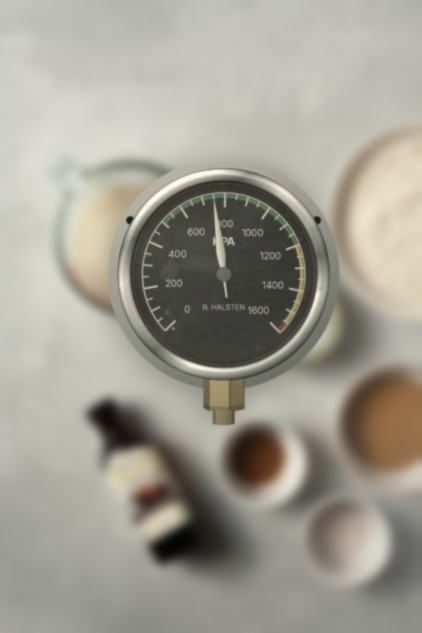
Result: 750 (kPa)
